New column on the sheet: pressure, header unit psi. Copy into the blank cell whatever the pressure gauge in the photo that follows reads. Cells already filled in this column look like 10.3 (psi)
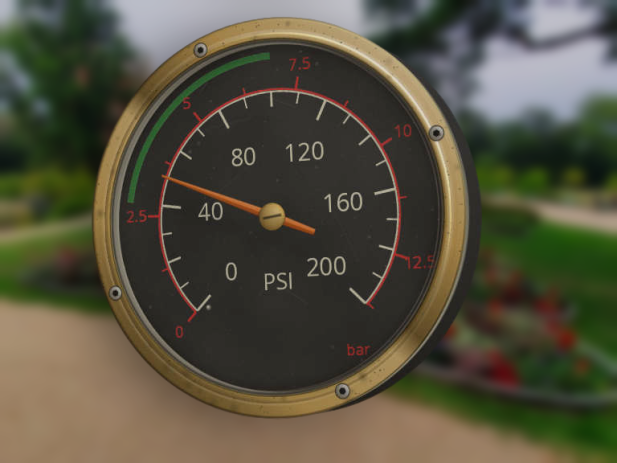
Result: 50 (psi)
